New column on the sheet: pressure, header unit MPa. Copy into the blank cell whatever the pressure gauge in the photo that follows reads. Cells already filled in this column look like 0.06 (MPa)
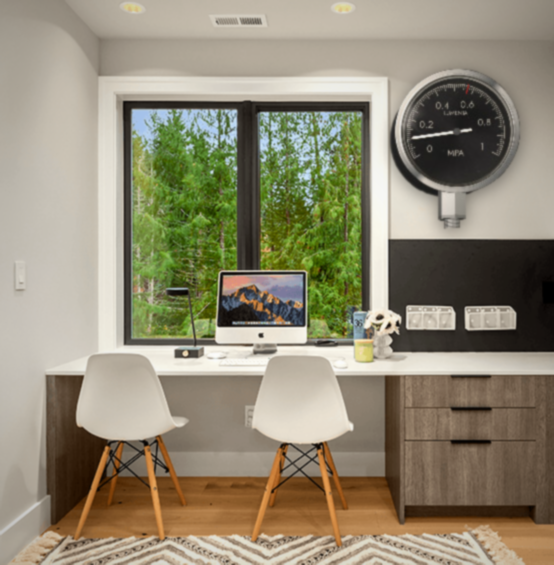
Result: 0.1 (MPa)
